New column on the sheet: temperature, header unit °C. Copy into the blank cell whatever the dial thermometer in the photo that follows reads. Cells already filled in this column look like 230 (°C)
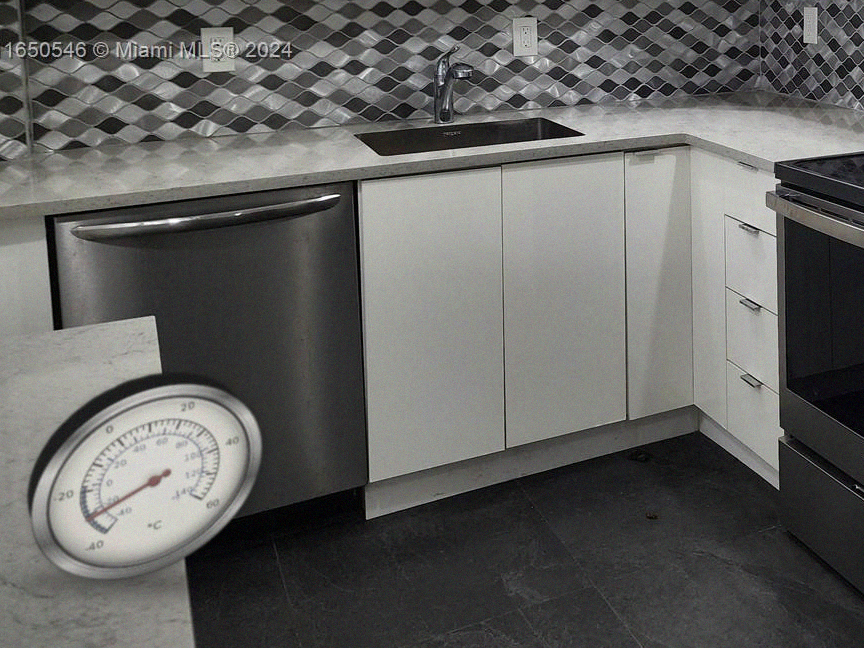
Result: -30 (°C)
